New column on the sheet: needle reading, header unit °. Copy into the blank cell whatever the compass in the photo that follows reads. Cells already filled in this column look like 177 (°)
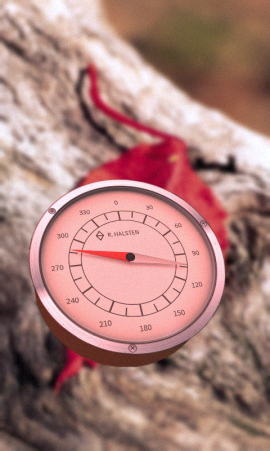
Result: 285 (°)
